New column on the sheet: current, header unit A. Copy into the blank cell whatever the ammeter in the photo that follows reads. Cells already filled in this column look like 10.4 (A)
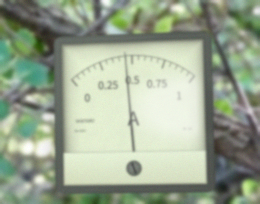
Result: 0.45 (A)
